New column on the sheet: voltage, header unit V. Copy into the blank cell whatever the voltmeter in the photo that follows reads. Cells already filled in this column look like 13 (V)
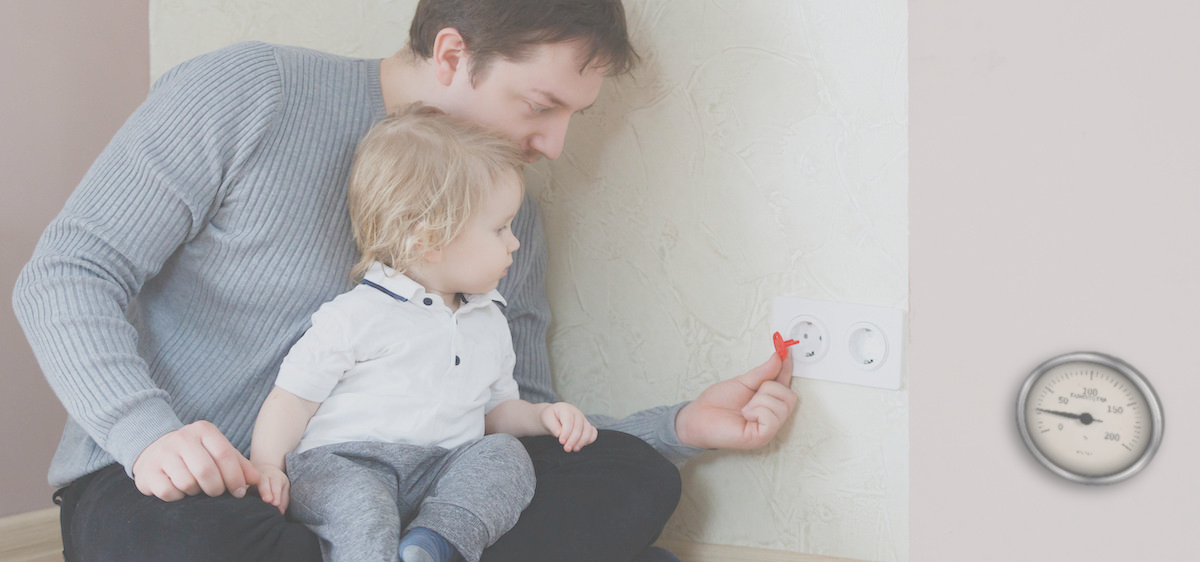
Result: 25 (V)
